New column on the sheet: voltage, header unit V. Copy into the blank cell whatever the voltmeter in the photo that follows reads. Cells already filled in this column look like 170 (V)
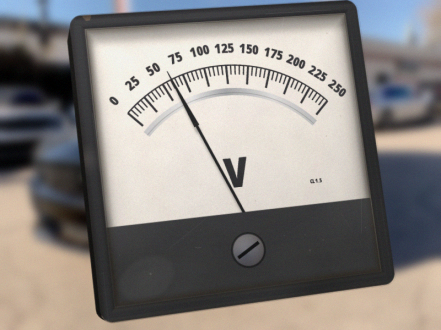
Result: 60 (V)
